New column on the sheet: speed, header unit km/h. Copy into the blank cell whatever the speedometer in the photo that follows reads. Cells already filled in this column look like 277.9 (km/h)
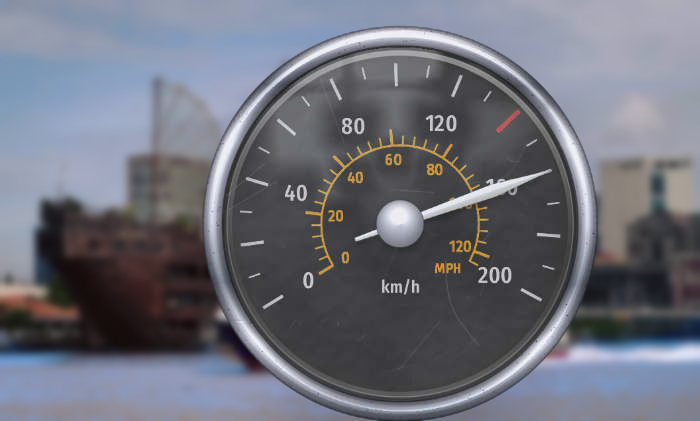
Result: 160 (km/h)
